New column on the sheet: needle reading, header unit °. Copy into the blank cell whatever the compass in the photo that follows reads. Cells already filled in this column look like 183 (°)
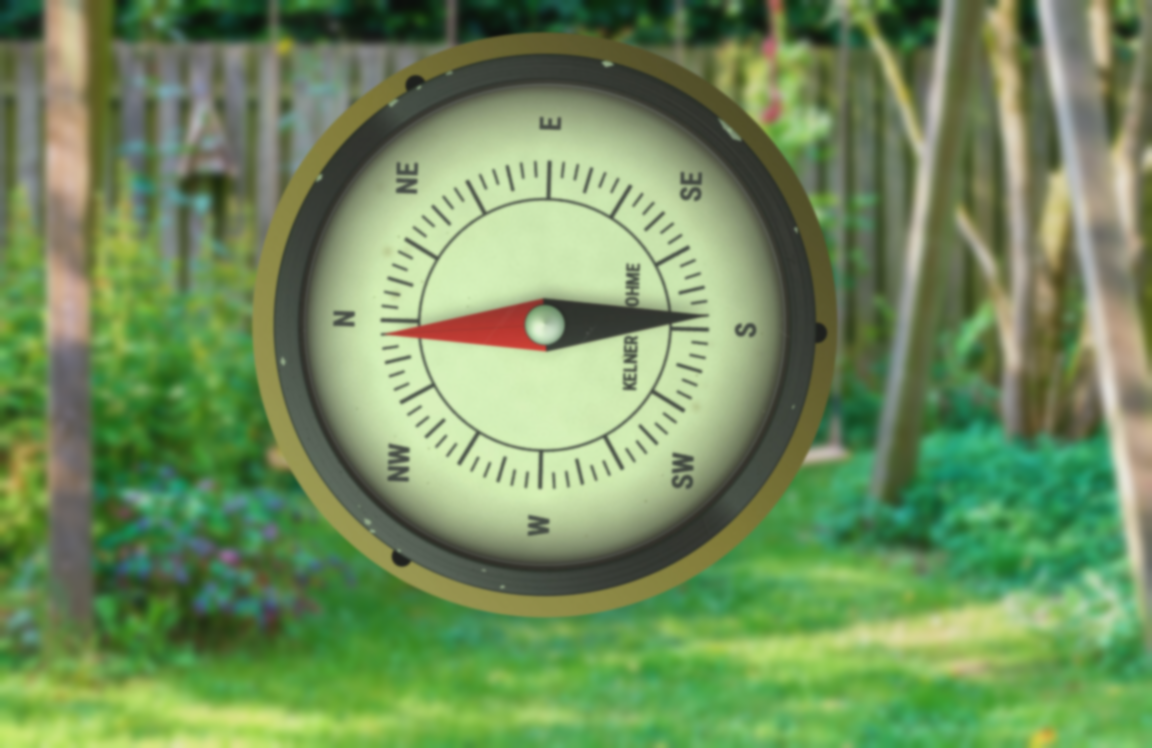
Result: 355 (°)
